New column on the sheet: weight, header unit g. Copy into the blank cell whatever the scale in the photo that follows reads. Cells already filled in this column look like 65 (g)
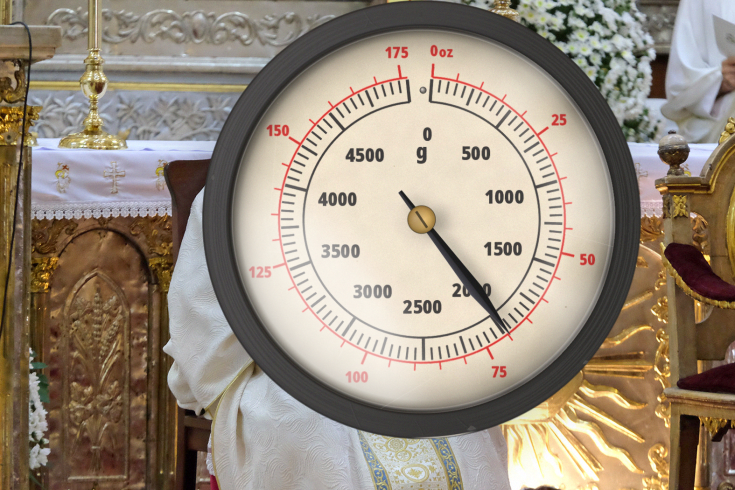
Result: 1975 (g)
